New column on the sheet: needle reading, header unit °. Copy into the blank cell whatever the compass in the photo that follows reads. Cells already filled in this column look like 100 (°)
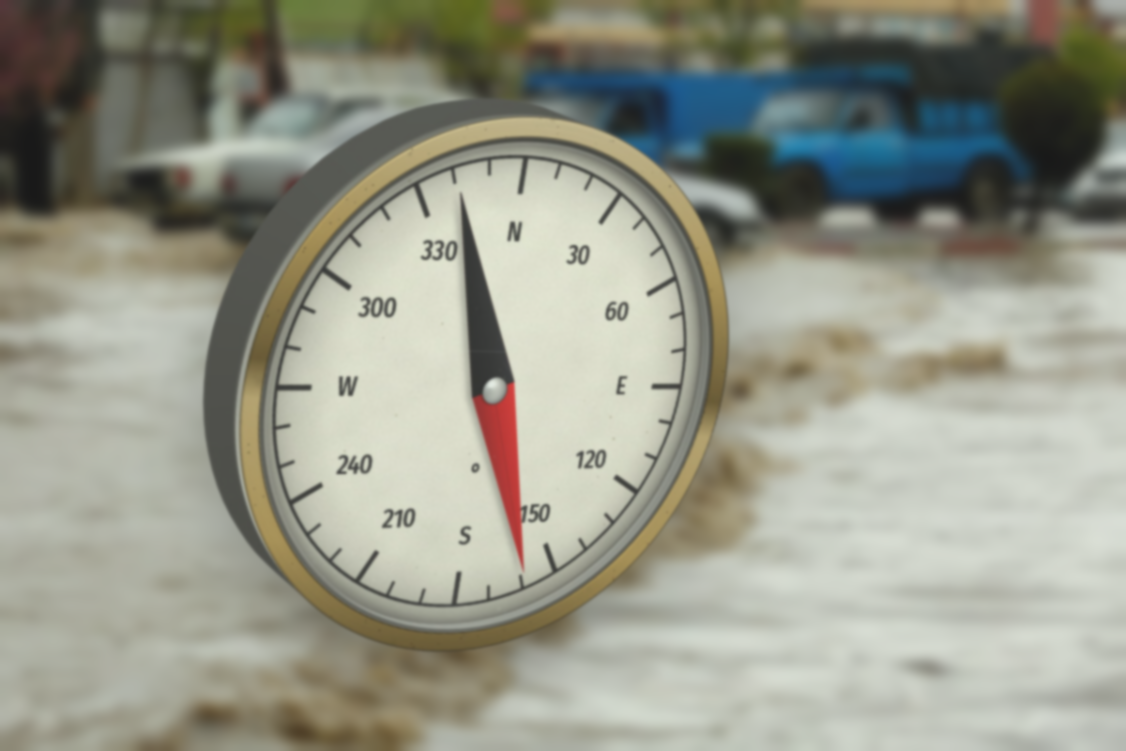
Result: 160 (°)
